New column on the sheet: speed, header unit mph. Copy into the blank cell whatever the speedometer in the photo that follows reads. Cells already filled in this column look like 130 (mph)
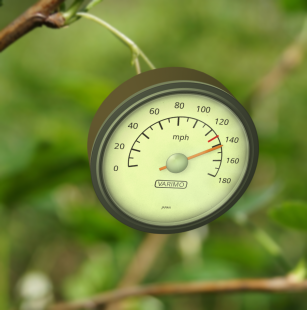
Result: 140 (mph)
